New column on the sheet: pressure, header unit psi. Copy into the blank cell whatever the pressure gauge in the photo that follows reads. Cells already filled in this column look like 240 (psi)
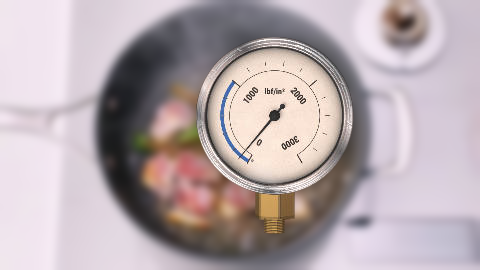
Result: 100 (psi)
